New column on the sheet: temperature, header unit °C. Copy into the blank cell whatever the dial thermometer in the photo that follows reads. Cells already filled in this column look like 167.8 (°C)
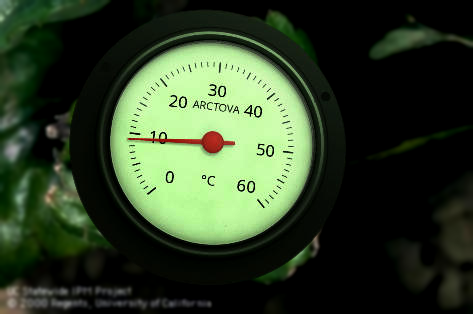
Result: 9 (°C)
